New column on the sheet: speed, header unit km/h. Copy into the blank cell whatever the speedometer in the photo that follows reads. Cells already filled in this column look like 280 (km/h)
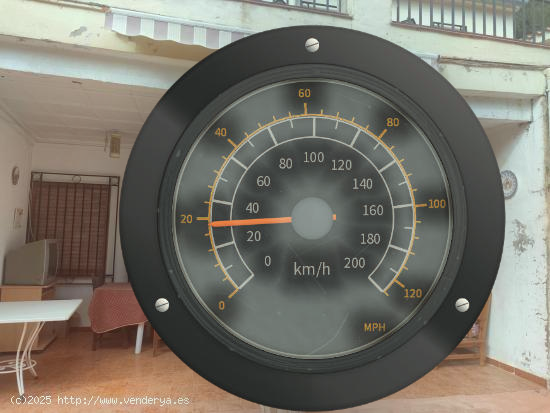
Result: 30 (km/h)
